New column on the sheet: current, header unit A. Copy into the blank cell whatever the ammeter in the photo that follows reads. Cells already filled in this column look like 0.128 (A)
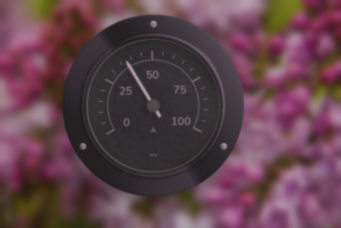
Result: 37.5 (A)
